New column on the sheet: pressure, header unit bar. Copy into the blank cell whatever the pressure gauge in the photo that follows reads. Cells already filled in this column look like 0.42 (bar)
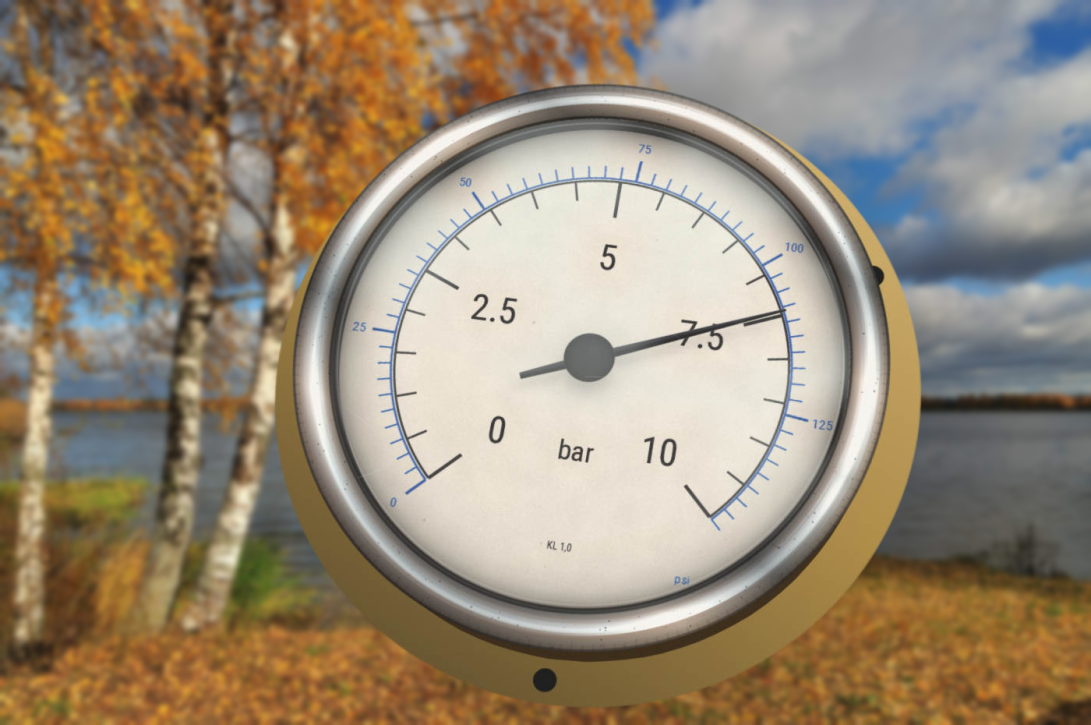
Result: 7.5 (bar)
